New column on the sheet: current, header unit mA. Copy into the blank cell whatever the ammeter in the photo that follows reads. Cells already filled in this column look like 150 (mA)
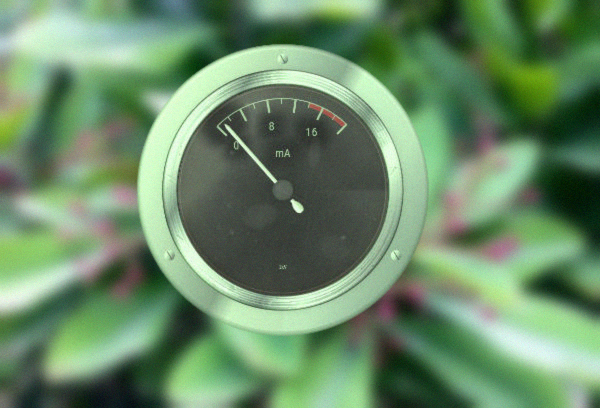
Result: 1 (mA)
